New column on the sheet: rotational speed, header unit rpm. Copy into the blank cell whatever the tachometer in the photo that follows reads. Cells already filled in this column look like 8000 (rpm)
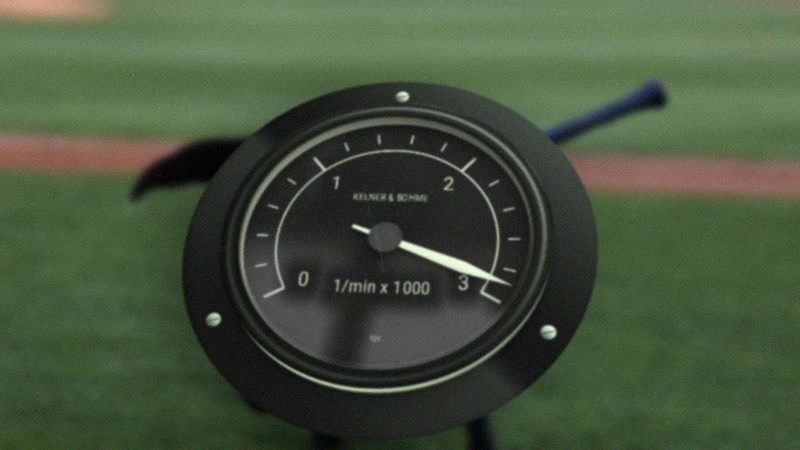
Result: 2900 (rpm)
